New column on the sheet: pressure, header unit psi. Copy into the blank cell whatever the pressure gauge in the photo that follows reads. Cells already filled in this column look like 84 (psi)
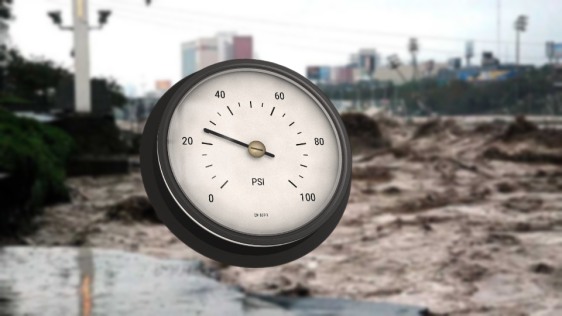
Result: 25 (psi)
